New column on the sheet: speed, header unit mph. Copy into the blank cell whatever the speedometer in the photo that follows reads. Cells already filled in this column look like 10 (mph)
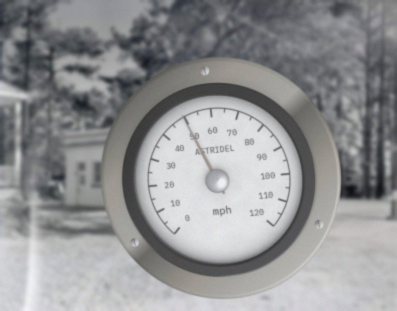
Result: 50 (mph)
